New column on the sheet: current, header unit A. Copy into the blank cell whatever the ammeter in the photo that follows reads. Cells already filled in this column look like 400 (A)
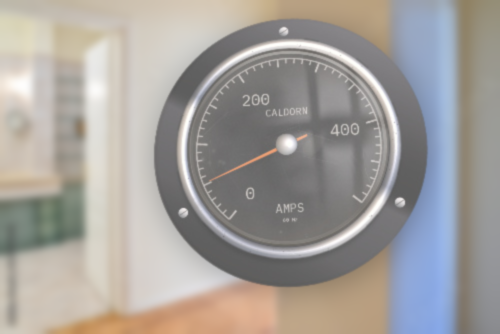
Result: 50 (A)
